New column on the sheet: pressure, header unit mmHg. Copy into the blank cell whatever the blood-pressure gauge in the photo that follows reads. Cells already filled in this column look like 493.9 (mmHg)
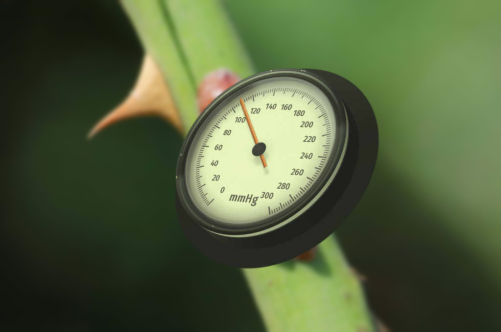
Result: 110 (mmHg)
